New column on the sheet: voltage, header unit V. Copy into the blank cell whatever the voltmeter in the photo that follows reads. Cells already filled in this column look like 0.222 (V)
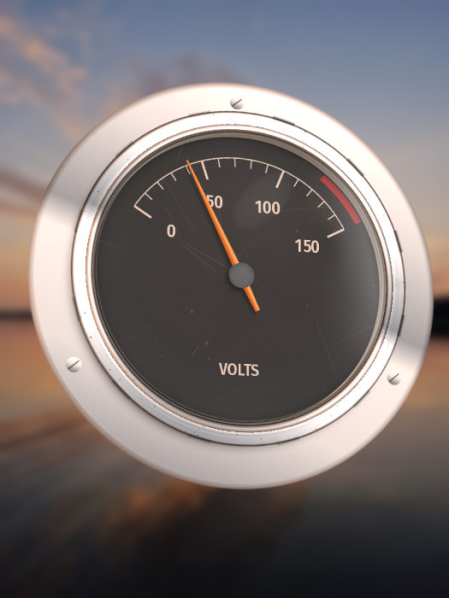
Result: 40 (V)
